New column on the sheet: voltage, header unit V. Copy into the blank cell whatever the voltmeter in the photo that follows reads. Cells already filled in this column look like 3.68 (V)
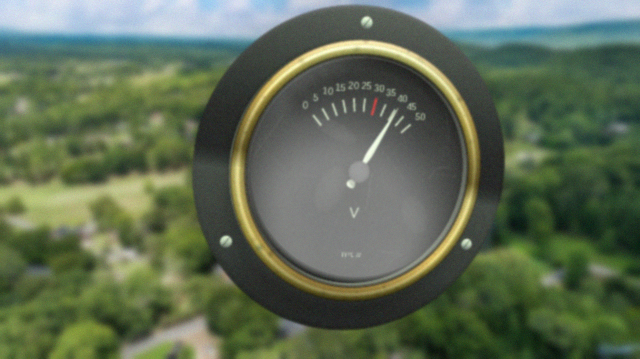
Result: 40 (V)
